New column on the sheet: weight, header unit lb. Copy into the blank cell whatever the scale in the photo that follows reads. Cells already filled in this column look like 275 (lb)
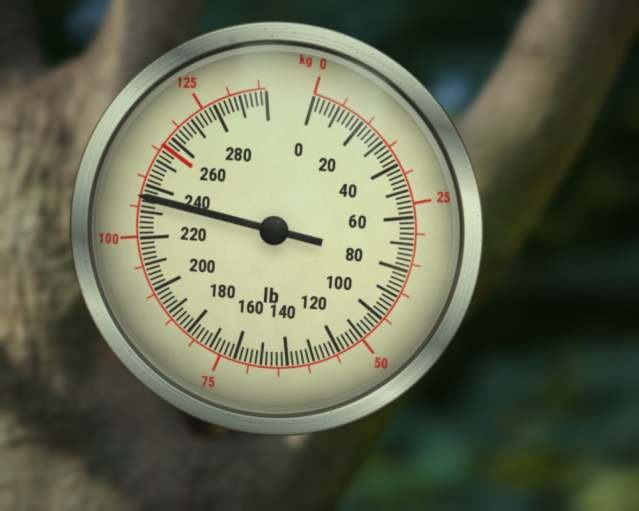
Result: 236 (lb)
